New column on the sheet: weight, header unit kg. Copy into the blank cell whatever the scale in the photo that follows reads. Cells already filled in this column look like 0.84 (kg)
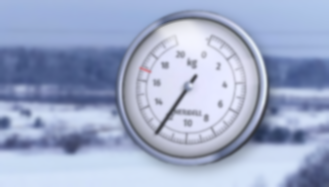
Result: 12 (kg)
